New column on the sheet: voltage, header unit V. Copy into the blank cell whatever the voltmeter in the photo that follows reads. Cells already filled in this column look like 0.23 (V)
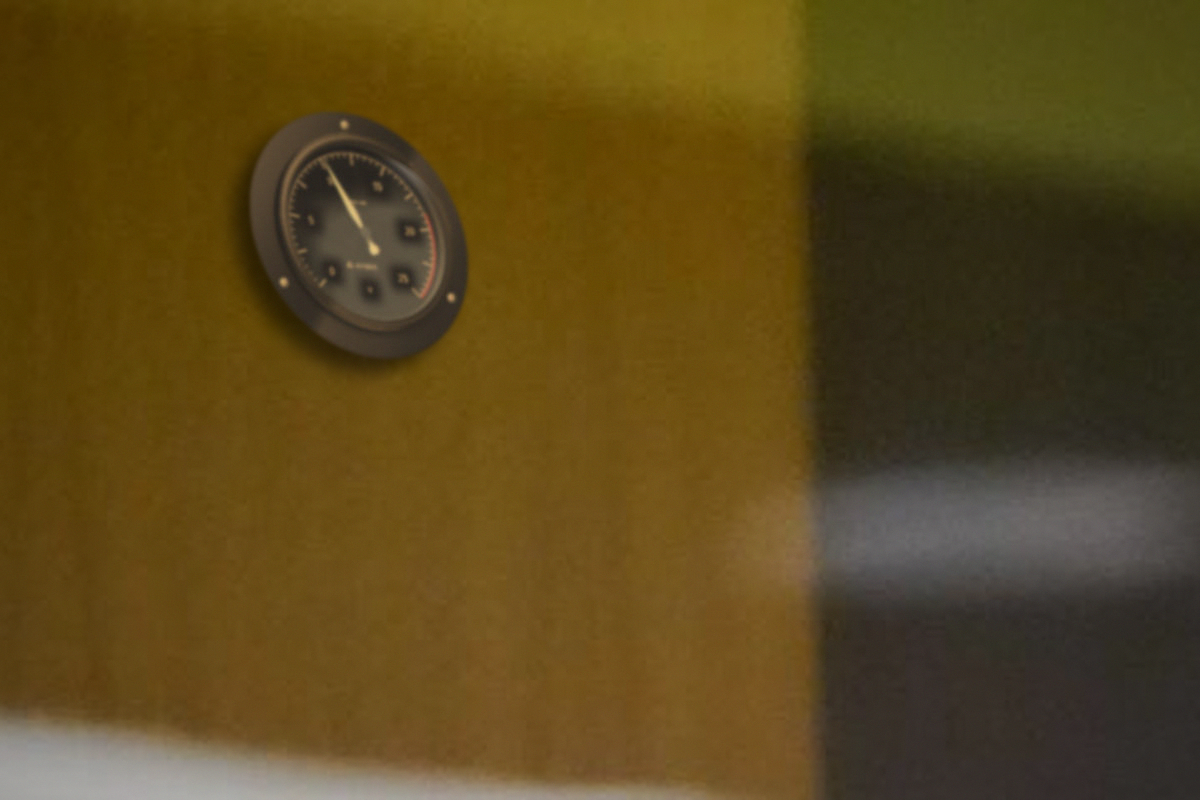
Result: 10 (V)
